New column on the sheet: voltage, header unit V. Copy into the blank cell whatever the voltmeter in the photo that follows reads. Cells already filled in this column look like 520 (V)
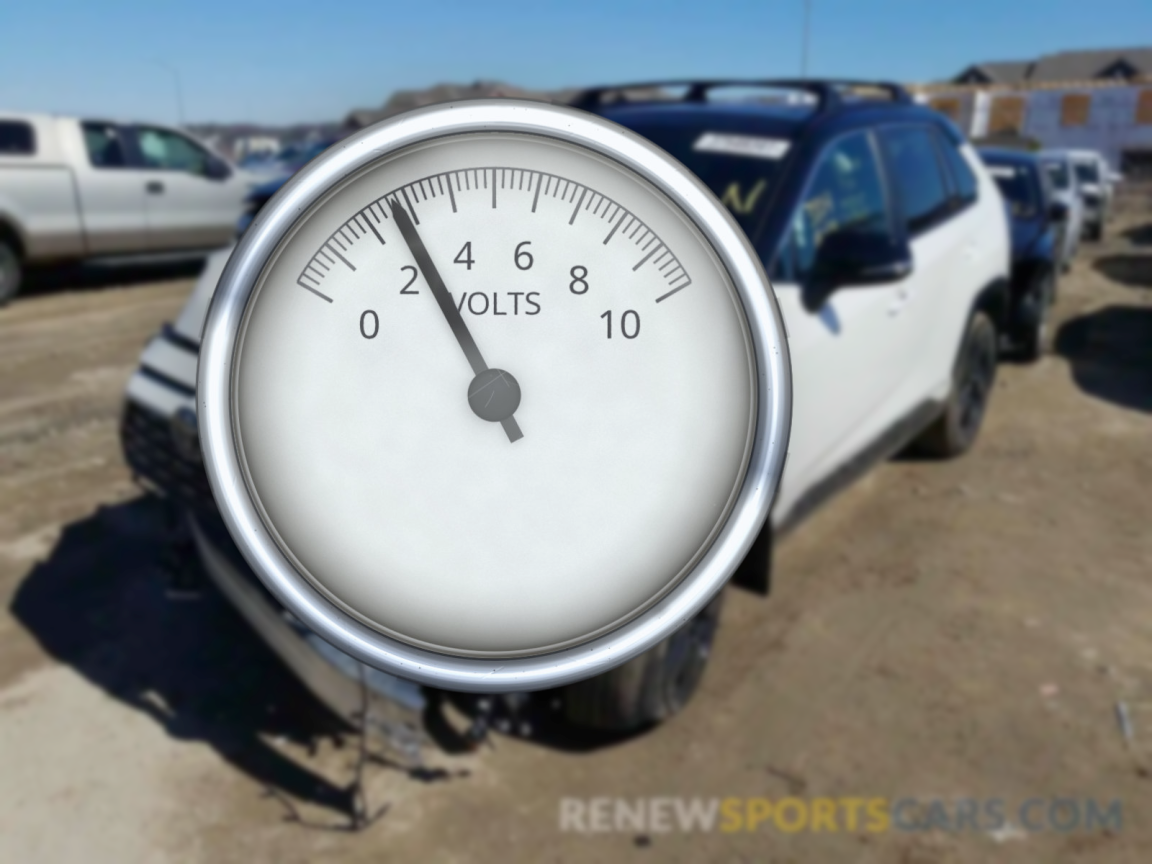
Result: 2.7 (V)
